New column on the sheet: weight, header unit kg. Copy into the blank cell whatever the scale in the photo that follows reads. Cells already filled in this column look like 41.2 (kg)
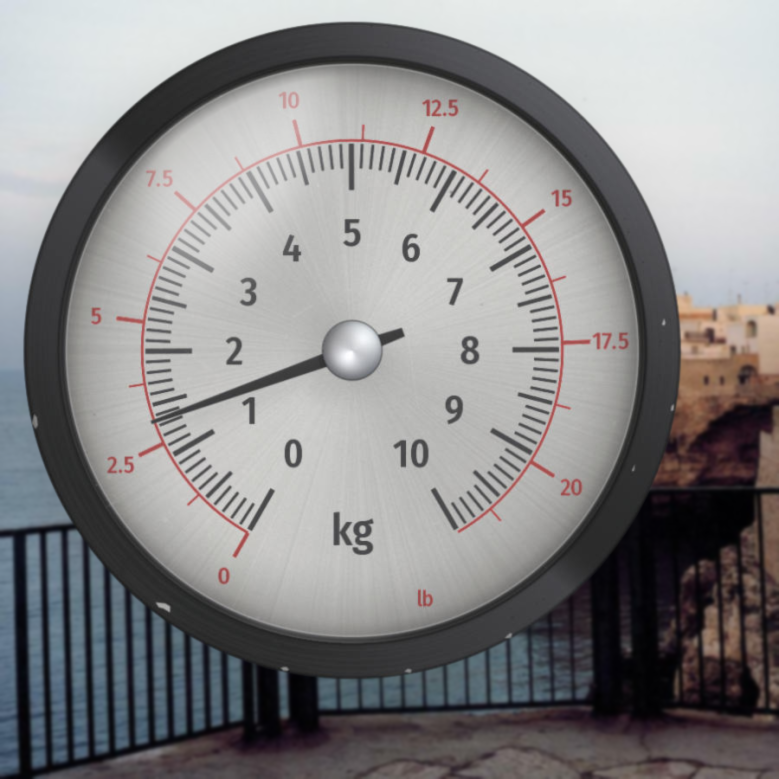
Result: 1.35 (kg)
